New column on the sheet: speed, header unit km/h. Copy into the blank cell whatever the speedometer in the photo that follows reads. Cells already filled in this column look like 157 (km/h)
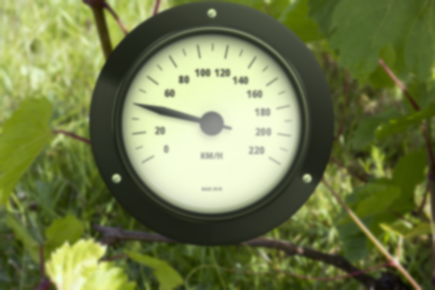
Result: 40 (km/h)
